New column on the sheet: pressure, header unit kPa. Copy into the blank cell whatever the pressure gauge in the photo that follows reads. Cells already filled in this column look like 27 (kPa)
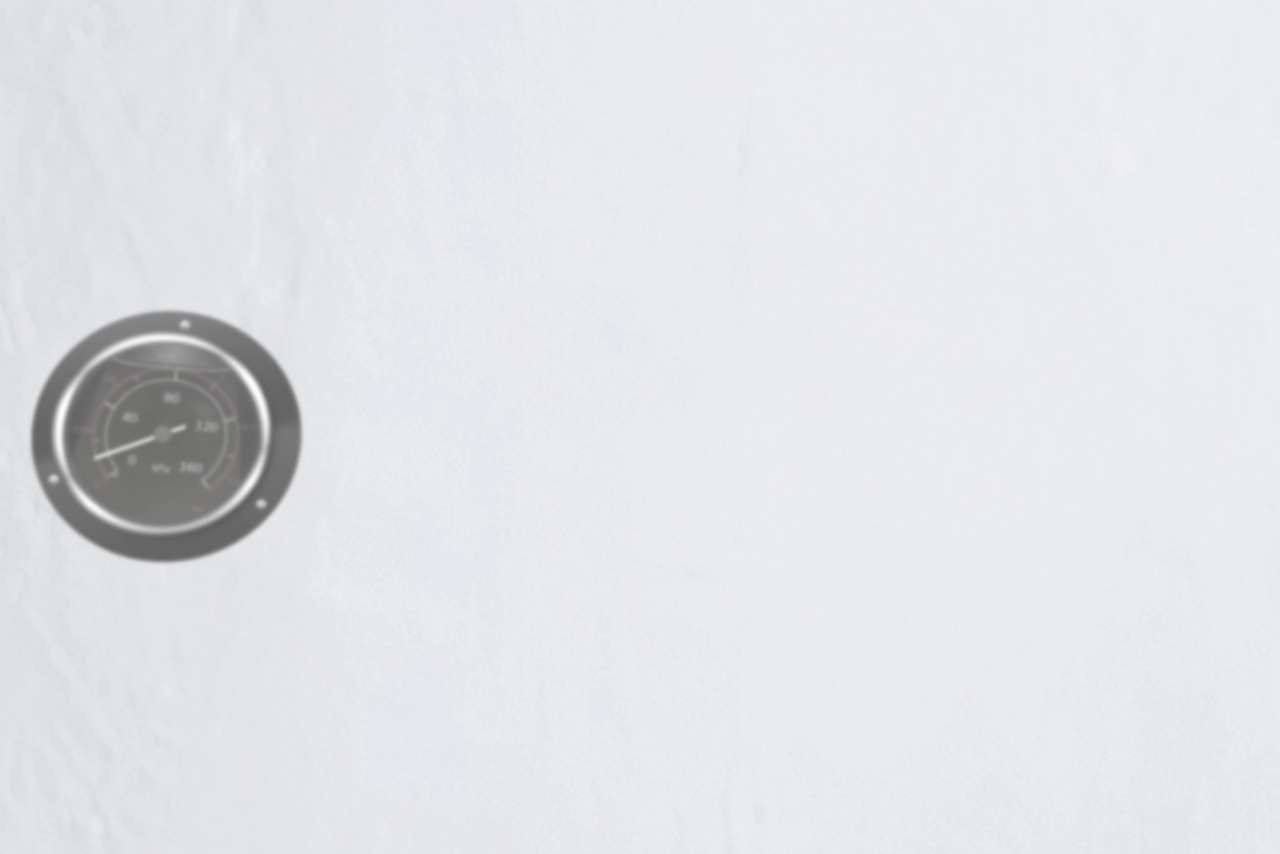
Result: 10 (kPa)
